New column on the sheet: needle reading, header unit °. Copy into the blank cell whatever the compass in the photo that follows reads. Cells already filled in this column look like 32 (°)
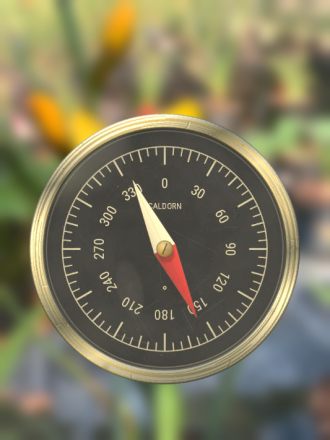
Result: 155 (°)
